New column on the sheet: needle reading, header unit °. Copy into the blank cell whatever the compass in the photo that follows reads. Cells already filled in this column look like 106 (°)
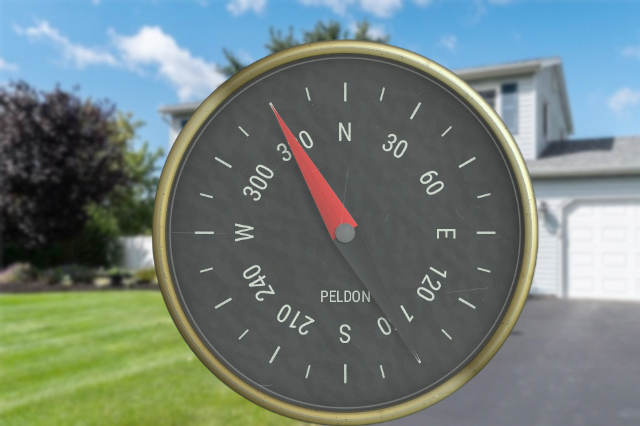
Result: 330 (°)
